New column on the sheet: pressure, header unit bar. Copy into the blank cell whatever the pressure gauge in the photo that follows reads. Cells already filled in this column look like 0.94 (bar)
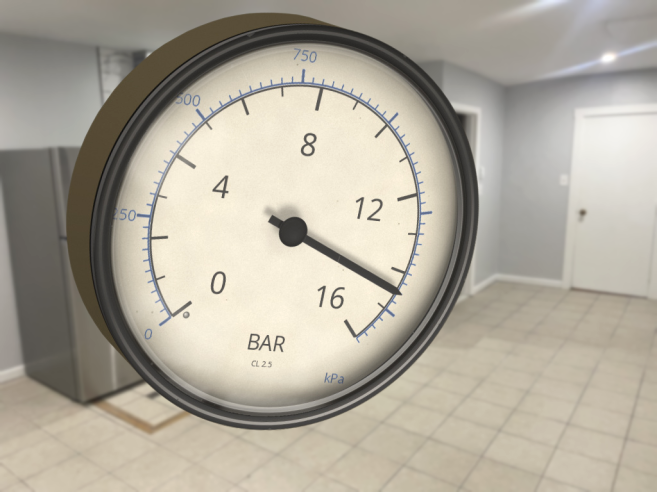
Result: 14.5 (bar)
